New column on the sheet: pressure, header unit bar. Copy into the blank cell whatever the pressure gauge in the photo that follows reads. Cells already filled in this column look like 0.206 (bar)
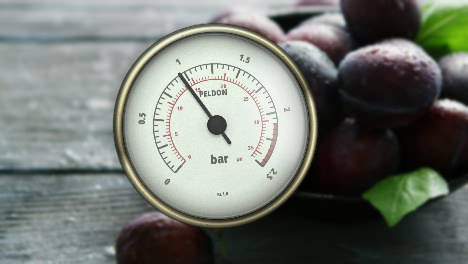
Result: 0.95 (bar)
